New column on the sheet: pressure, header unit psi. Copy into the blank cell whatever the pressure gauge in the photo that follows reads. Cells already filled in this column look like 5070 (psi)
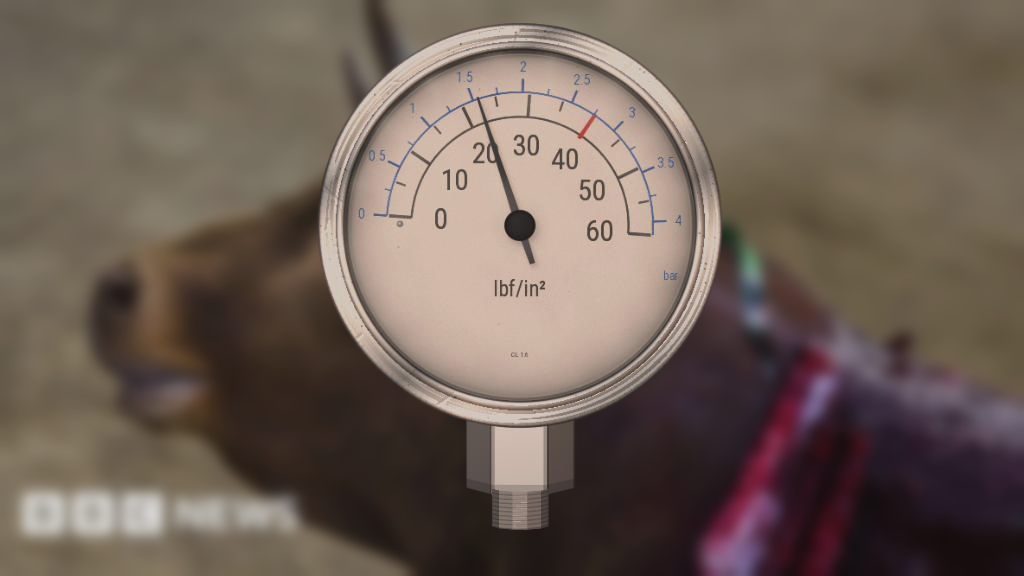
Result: 22.5 (psi)
